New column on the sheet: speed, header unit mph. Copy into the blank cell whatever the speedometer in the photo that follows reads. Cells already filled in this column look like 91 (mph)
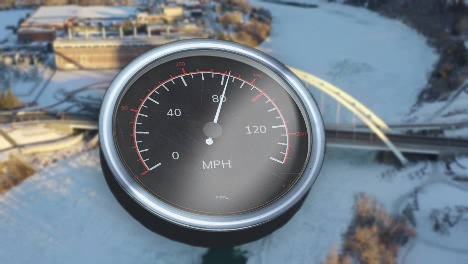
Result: 82.5 (mph)
